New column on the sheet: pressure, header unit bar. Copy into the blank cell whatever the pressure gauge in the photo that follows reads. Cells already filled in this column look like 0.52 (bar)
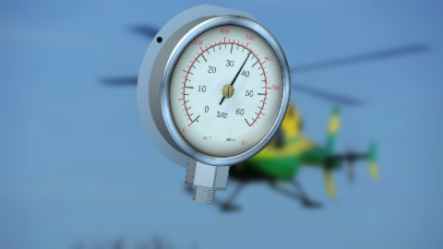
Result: 36 (bar)
